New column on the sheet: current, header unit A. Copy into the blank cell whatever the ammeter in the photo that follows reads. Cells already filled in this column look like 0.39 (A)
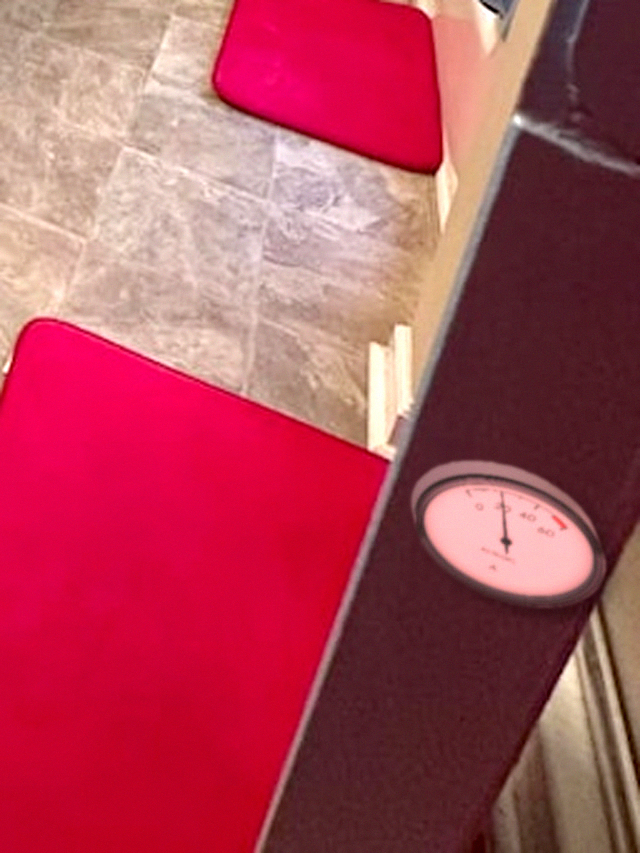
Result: 20 (A)
